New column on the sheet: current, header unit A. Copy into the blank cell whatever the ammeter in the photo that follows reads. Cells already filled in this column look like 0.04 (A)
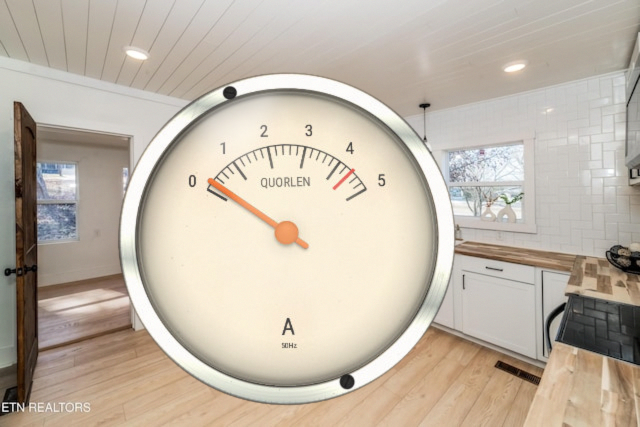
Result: 0.2 (A)
